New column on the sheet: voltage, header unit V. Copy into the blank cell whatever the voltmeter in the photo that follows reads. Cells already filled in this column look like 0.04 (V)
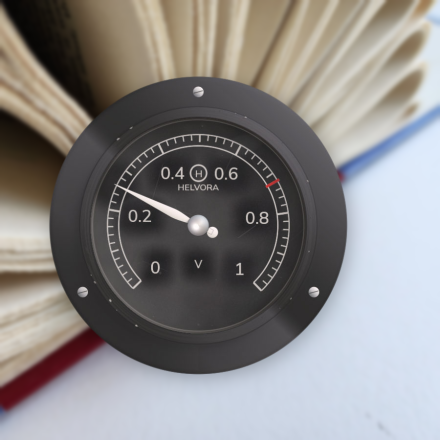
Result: 0.26 (V)
